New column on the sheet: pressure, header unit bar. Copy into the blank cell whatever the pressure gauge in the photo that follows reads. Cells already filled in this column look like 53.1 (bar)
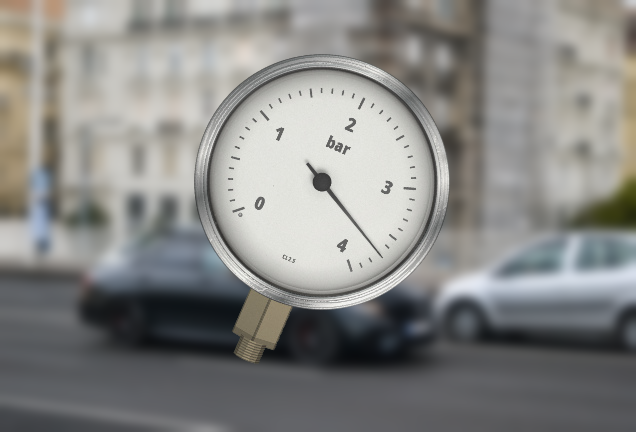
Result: 3.7 (bar)
